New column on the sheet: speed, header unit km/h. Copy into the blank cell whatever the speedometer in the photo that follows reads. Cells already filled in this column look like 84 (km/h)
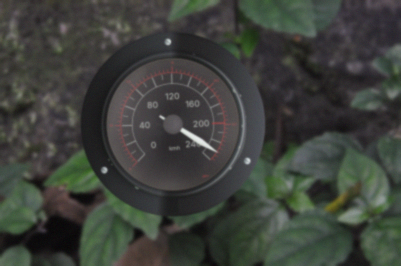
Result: 230 (km/h)
